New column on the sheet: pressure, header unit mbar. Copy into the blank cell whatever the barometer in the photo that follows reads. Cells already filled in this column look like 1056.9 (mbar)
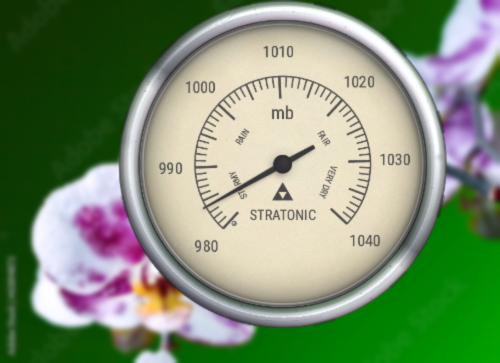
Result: 984 (mbar)
